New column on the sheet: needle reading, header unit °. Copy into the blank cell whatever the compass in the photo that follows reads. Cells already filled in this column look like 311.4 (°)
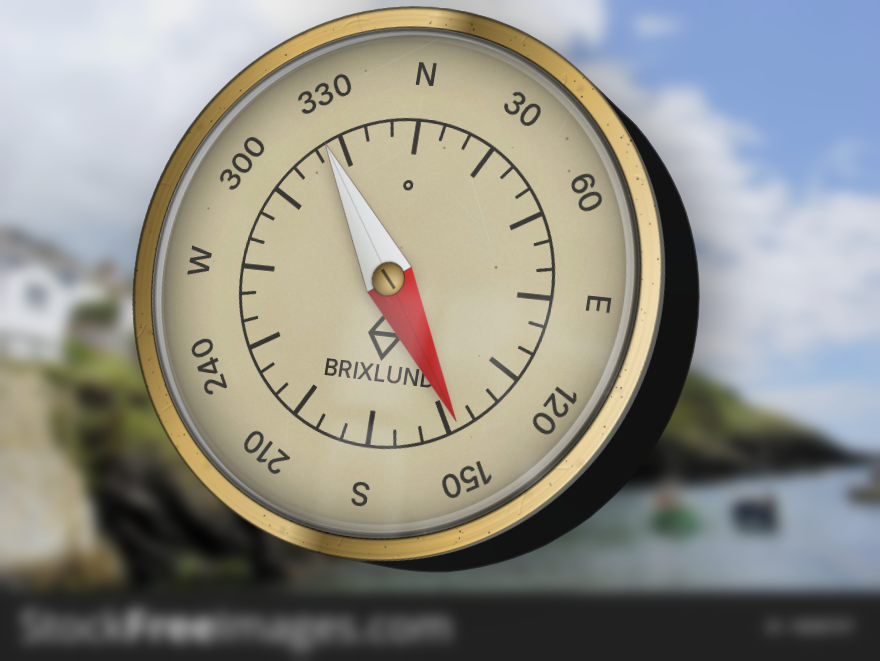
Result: 145 (°)
